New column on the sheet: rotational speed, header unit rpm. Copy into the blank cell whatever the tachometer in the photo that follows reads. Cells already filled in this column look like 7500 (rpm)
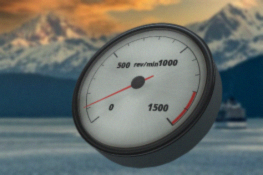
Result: 100 (rpm)
